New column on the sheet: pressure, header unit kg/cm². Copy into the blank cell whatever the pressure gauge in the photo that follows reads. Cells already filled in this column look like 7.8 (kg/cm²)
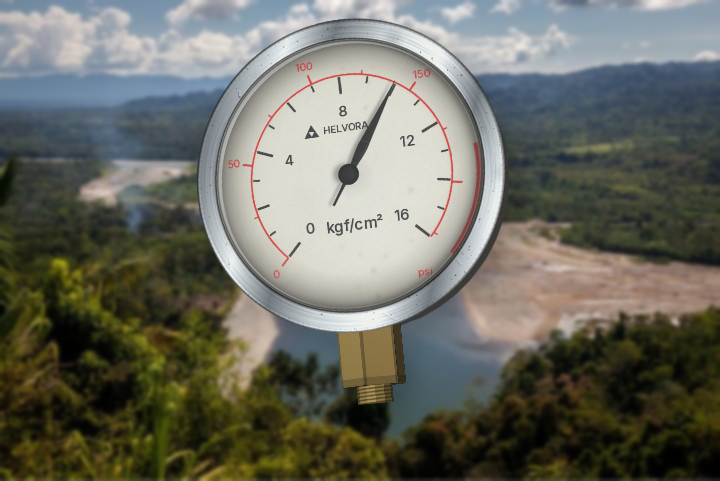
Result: 10 (kg/cm²)
